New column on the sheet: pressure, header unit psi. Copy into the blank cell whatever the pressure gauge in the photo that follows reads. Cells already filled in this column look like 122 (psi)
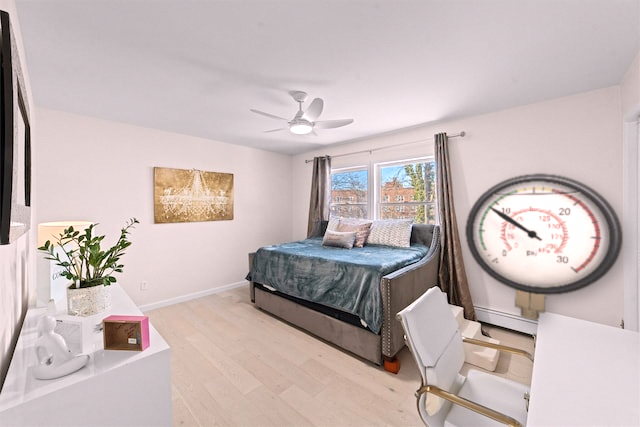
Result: 9 (psi)
